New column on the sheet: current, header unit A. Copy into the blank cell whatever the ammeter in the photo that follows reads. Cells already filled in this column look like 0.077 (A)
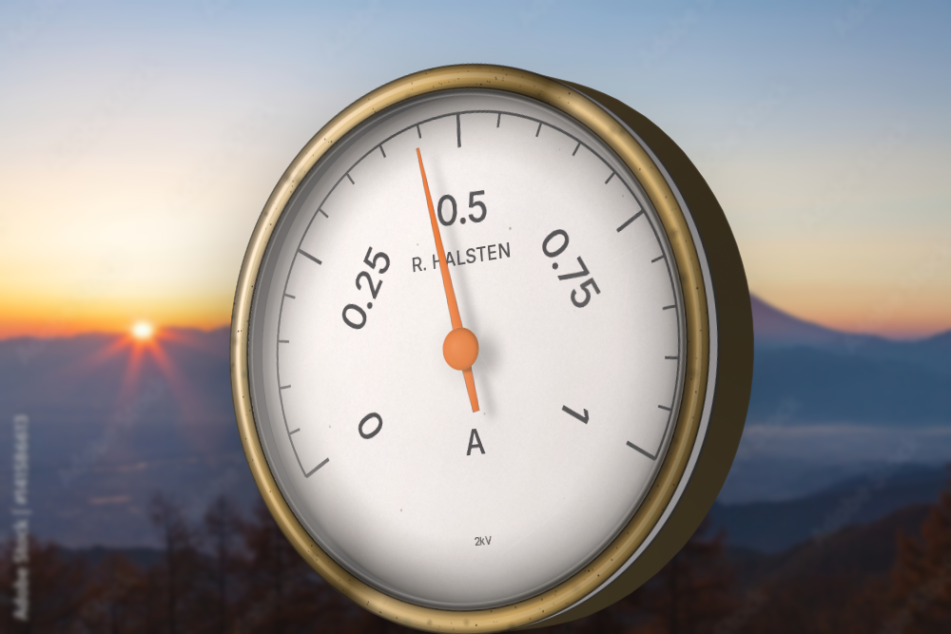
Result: 0.45 (A)
